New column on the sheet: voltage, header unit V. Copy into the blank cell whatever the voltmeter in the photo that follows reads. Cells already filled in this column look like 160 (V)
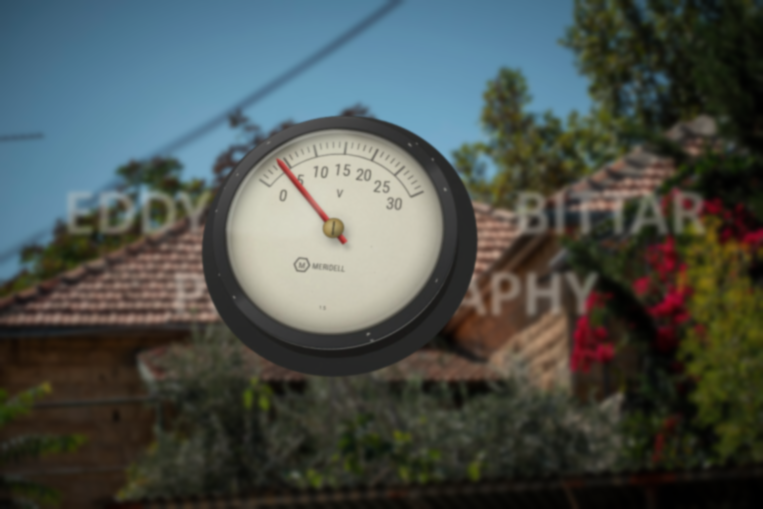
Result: 4 (V)
